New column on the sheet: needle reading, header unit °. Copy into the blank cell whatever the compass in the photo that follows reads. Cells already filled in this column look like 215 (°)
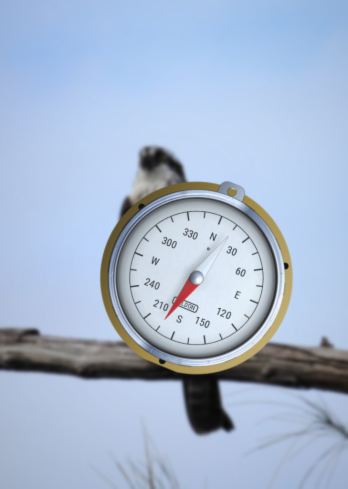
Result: 195 (°)
